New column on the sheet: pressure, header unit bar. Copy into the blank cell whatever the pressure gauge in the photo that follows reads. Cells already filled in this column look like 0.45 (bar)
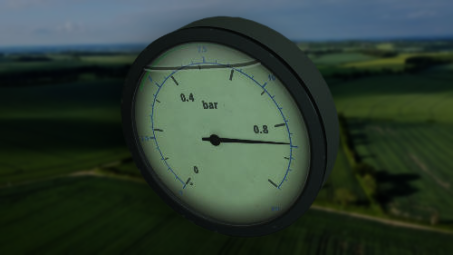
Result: 0.85 (bar)
